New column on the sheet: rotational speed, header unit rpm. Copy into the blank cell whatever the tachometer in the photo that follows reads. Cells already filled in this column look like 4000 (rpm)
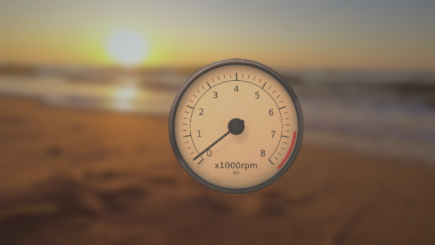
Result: 200 (rpm)
